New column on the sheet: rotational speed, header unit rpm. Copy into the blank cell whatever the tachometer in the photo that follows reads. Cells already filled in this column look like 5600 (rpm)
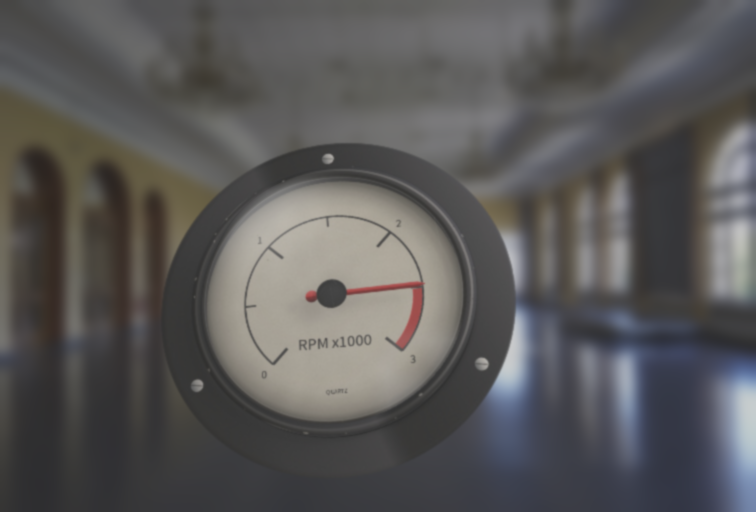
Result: 2500 (rpm)
